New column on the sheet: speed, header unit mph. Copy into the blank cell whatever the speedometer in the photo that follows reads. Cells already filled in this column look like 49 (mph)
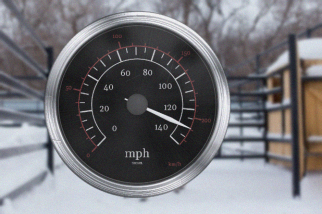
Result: 130 (mph)
